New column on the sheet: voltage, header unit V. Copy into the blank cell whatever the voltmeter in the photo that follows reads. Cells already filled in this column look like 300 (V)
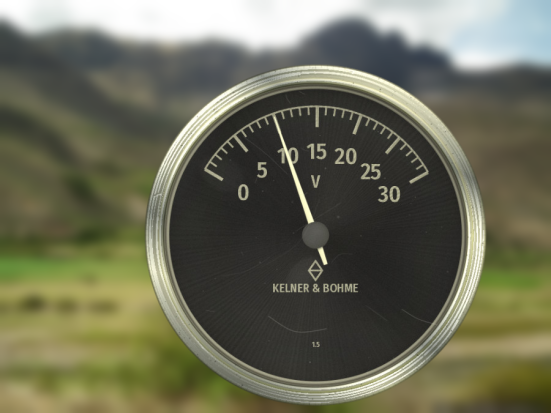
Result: 10 (V)
